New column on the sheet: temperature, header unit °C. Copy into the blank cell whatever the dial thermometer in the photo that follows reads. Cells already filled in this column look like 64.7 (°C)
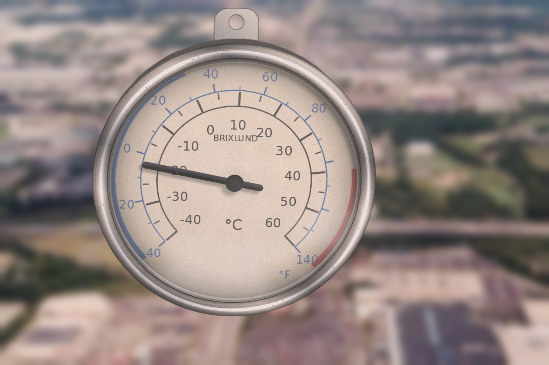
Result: -20 (°C)
